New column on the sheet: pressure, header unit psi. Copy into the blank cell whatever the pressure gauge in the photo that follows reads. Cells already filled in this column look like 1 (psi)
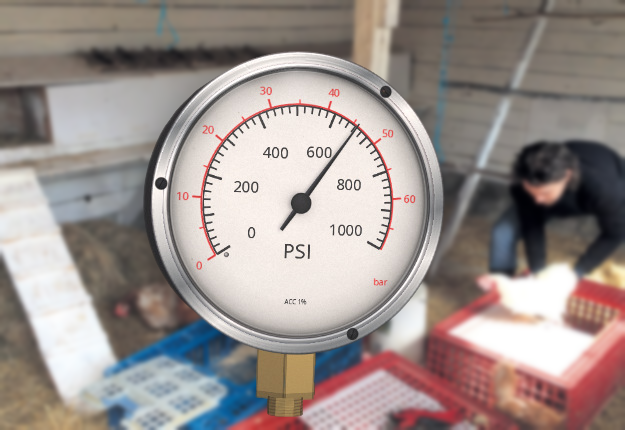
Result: 660 (psi)
